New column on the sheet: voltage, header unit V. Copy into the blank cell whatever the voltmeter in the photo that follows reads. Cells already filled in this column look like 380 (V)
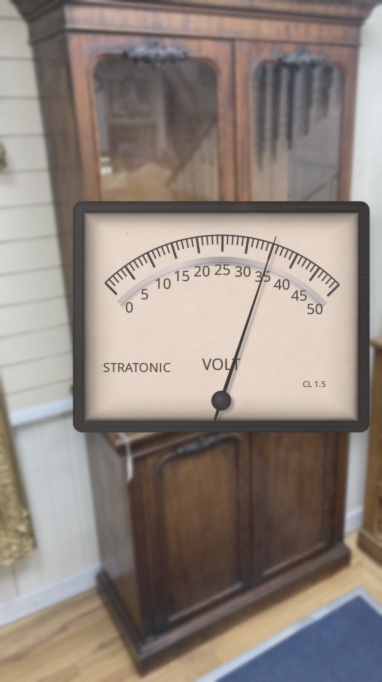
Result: 35 (V)
